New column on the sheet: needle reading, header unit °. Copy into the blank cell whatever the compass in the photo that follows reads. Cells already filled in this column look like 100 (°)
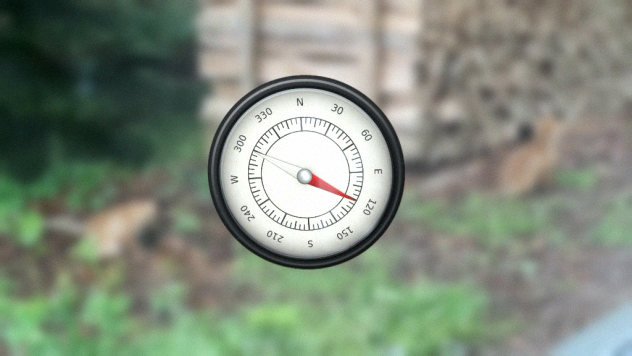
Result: 120 (°)
